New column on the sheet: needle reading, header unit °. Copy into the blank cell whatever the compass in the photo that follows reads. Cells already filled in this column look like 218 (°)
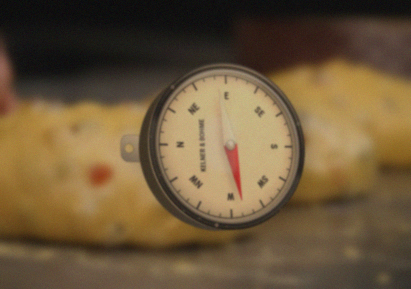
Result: 260 (°)
